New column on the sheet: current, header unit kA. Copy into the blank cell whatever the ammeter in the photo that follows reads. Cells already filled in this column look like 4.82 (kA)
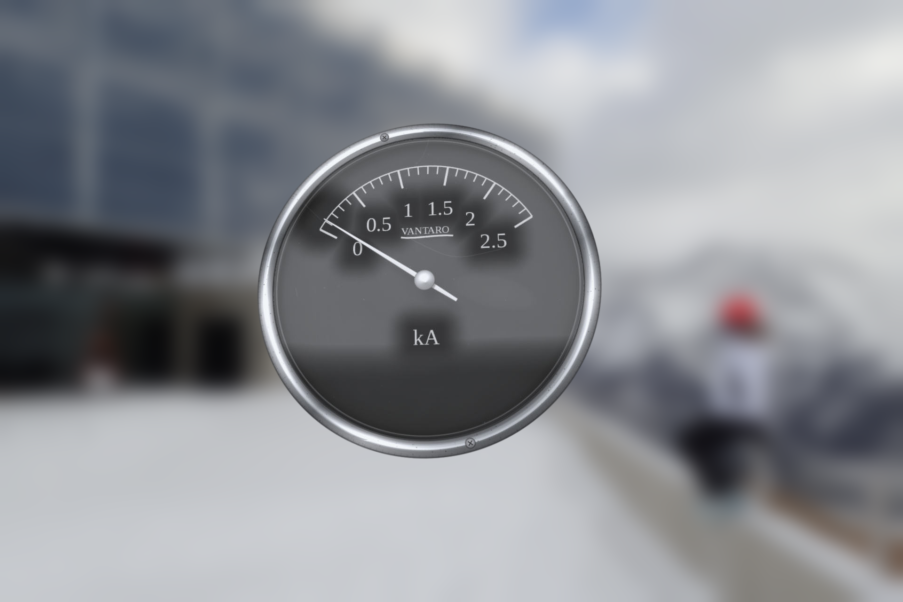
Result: 0.1 (kA)
